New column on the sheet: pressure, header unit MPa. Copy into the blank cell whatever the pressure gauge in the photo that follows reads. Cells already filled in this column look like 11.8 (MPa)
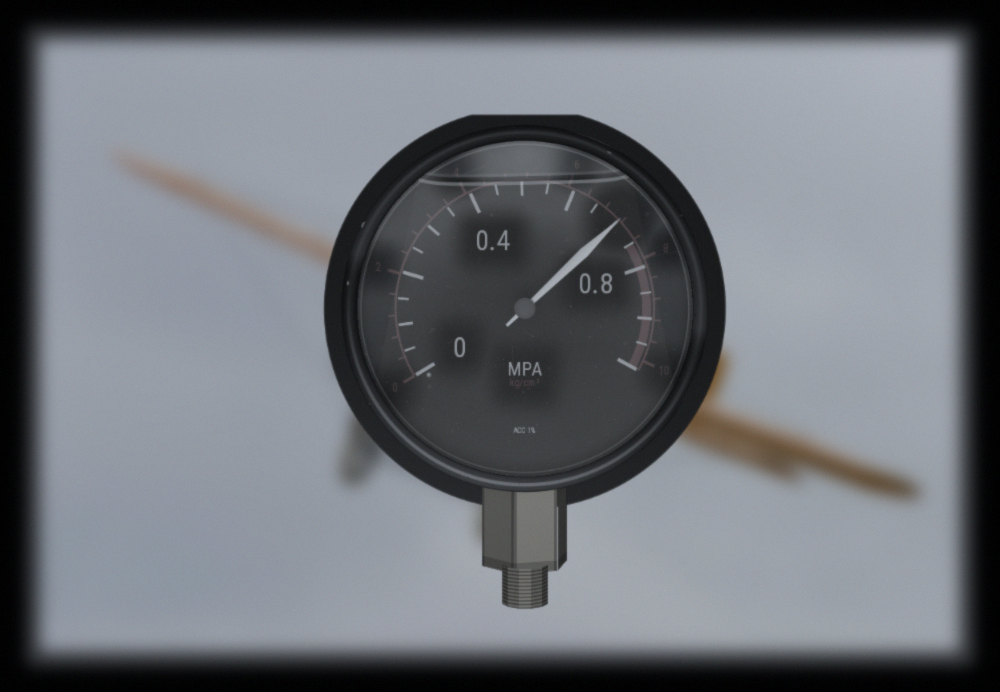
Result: 0.7 (MPa)
